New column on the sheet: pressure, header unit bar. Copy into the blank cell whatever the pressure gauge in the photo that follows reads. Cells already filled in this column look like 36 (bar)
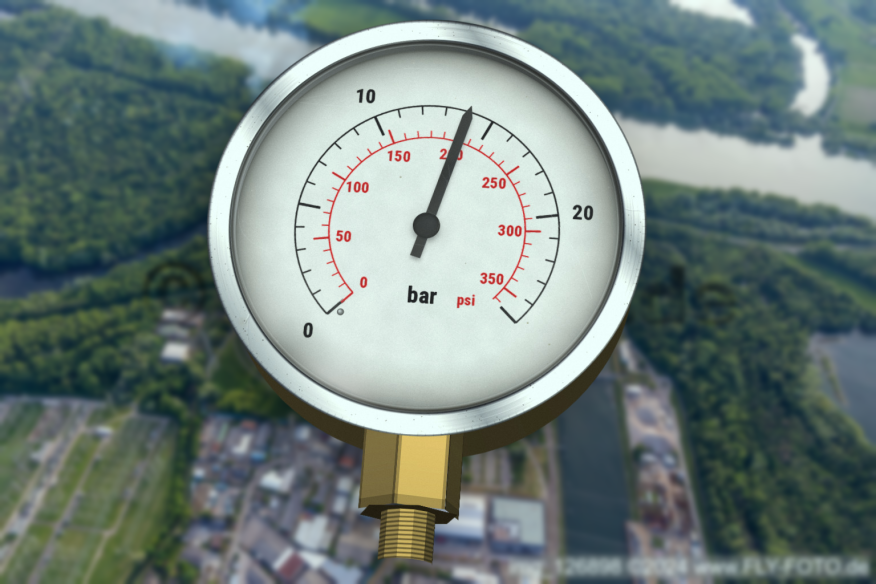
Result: 14 (bar)
